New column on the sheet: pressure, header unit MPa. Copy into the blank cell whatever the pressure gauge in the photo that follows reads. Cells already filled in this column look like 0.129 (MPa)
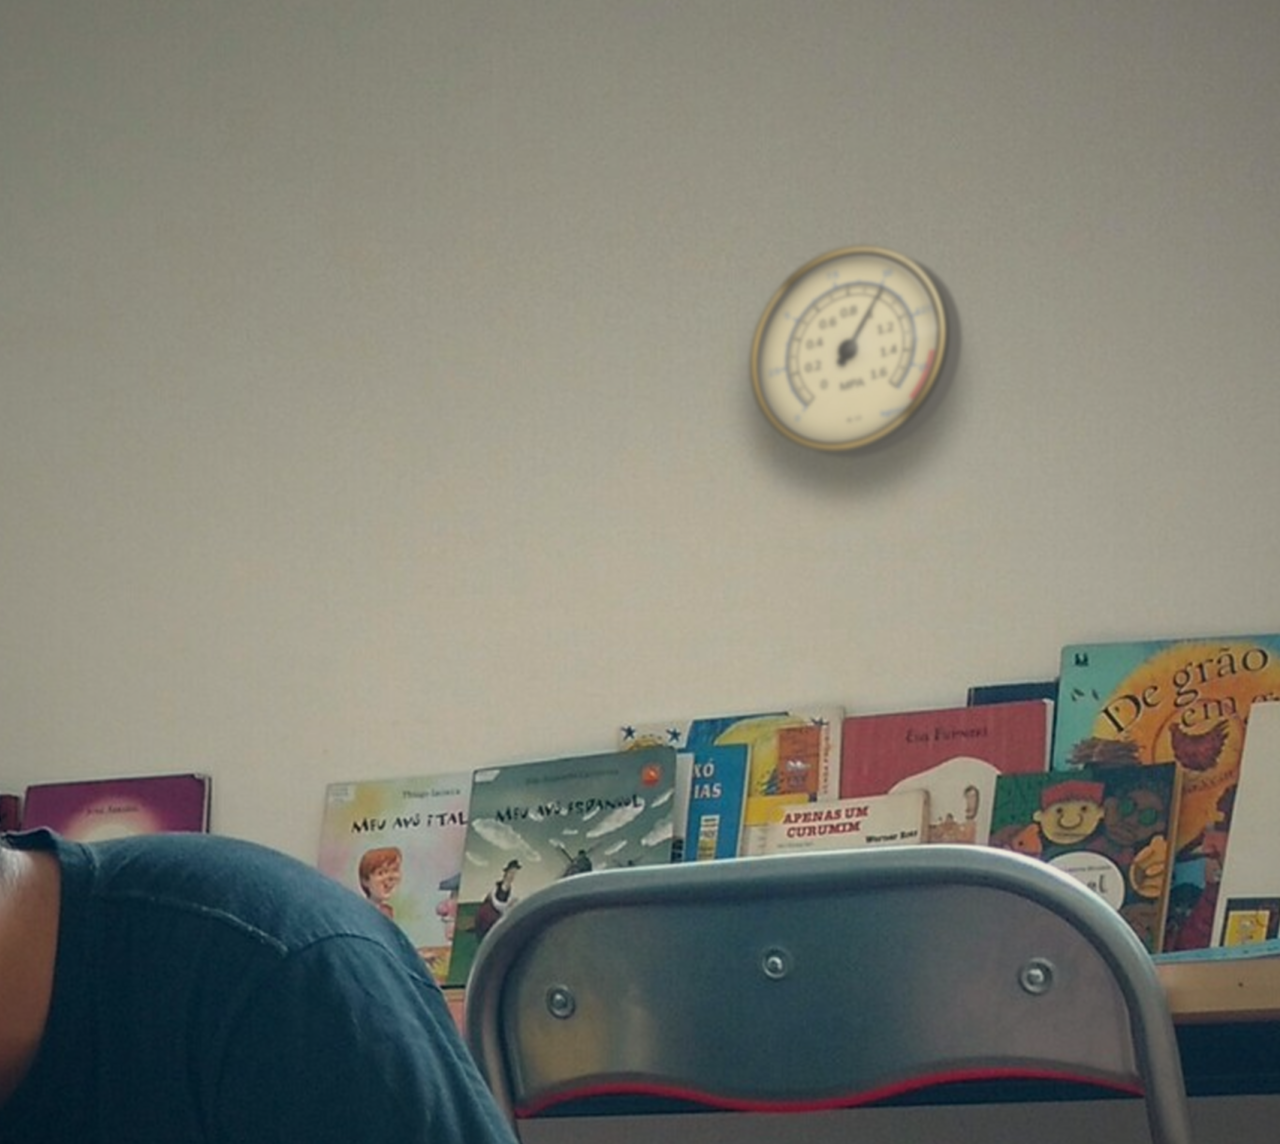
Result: 1 (MPa)
